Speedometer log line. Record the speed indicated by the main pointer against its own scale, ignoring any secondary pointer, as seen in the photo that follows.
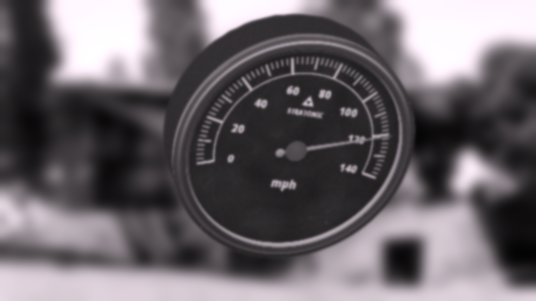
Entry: 120 mph
